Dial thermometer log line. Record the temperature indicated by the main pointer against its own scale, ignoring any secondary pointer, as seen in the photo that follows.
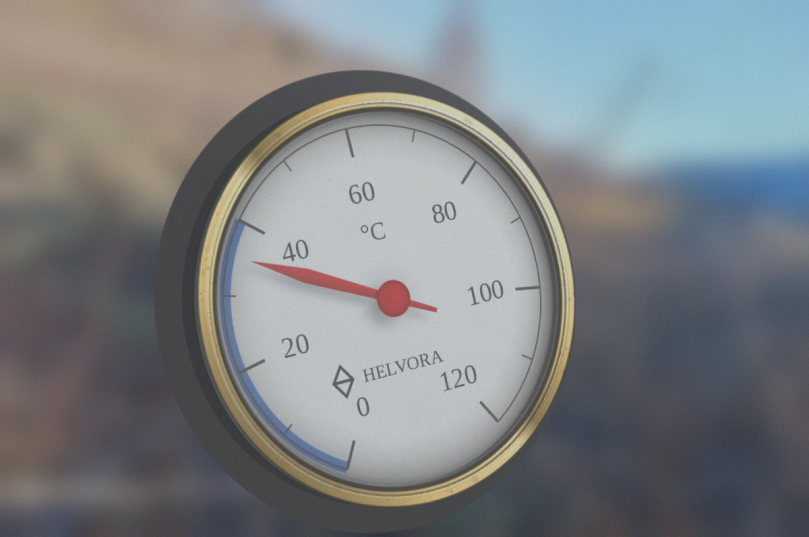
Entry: 35 °C
